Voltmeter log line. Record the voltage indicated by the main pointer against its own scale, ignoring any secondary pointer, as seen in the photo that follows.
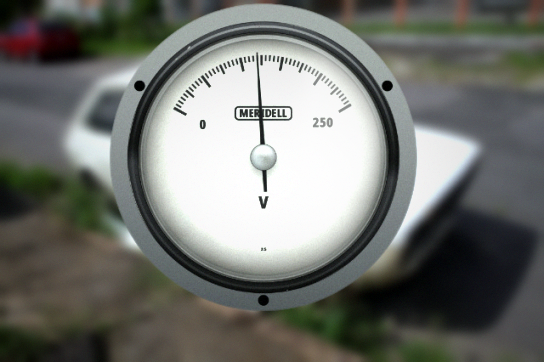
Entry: 120 V
